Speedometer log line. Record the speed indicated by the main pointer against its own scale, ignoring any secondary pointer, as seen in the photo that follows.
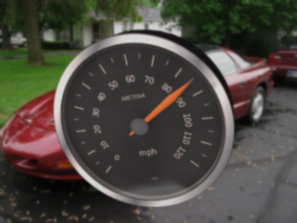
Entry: 85 mph
